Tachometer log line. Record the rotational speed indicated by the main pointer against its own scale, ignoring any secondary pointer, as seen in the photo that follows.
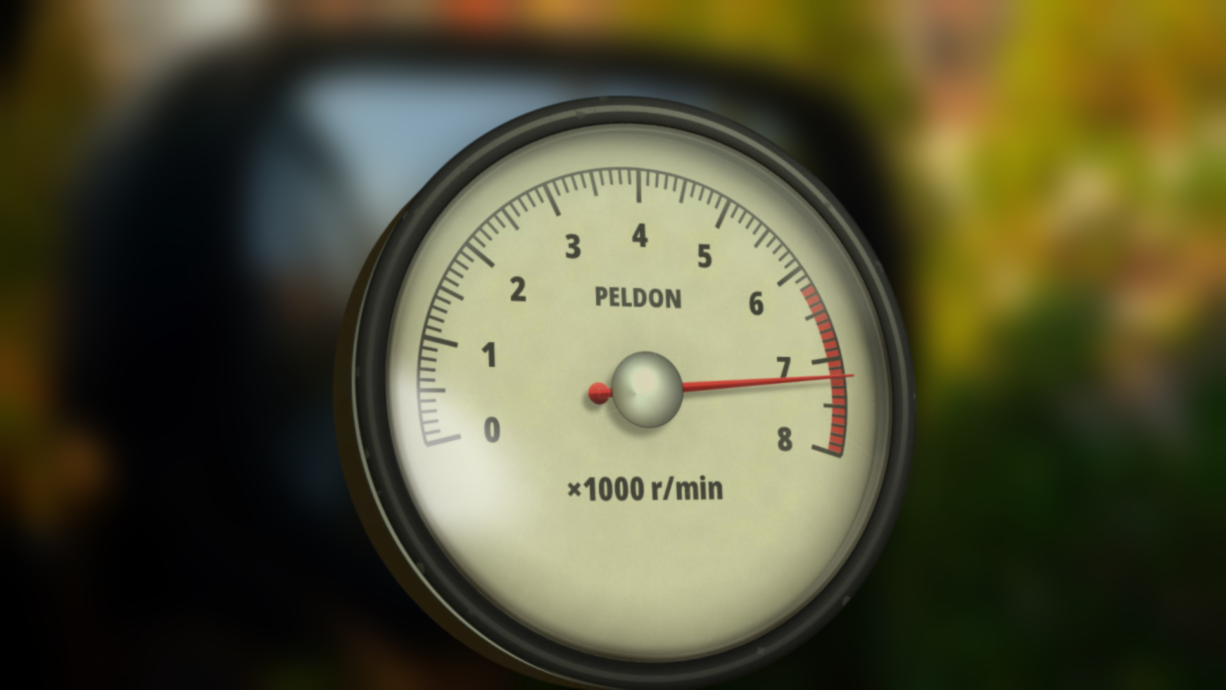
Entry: 7200 rpm
